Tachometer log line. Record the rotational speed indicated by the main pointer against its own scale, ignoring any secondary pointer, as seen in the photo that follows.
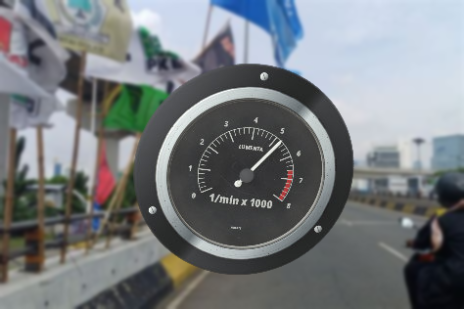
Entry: 5200 rpm
